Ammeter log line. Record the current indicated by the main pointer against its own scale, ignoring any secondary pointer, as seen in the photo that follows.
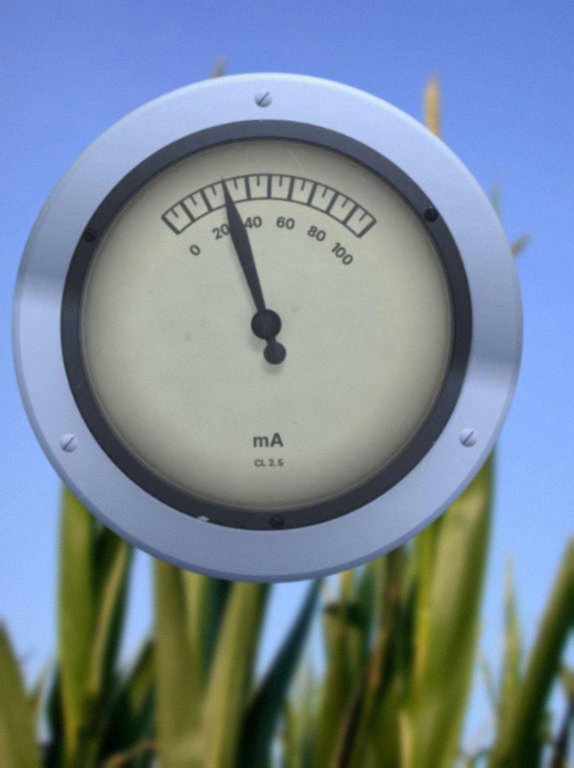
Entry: 30 mA
